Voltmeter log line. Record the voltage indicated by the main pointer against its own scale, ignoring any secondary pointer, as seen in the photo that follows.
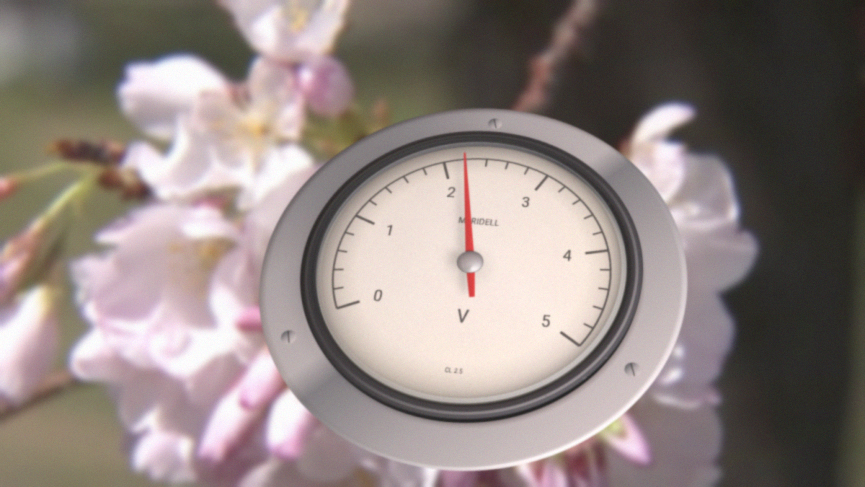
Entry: 2.2 V
